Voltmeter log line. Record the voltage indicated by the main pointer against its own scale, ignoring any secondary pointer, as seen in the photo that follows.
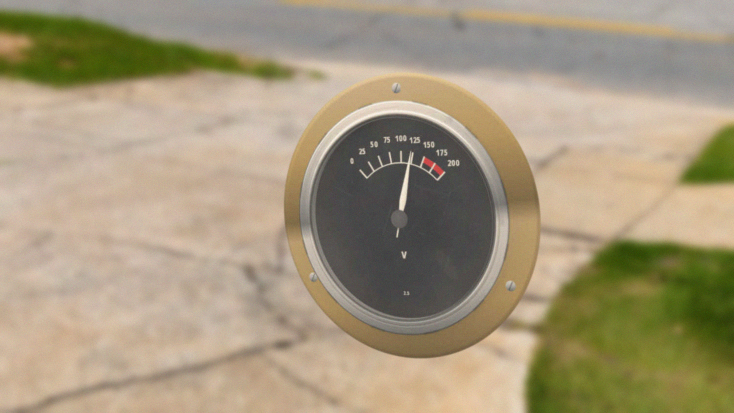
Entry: 125 V
